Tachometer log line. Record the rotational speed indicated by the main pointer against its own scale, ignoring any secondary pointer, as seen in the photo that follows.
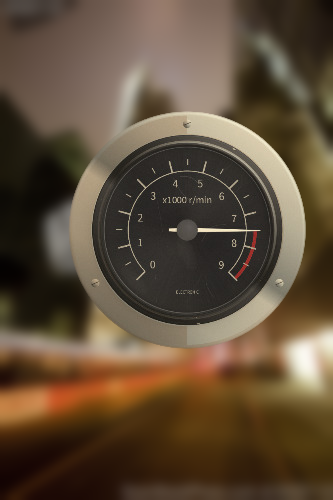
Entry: 7500 rpm
